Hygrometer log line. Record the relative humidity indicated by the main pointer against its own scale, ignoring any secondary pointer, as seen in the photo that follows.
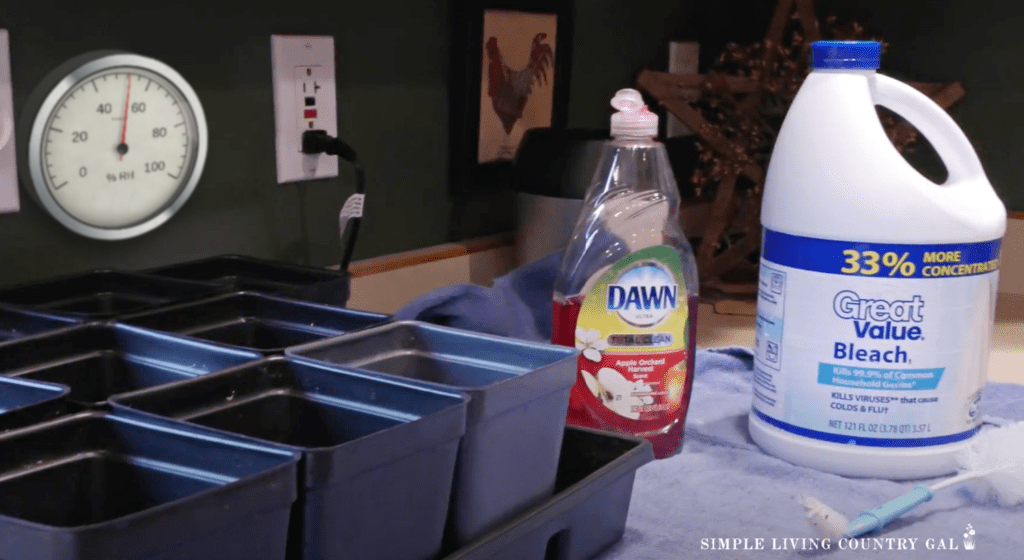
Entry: 52 %
